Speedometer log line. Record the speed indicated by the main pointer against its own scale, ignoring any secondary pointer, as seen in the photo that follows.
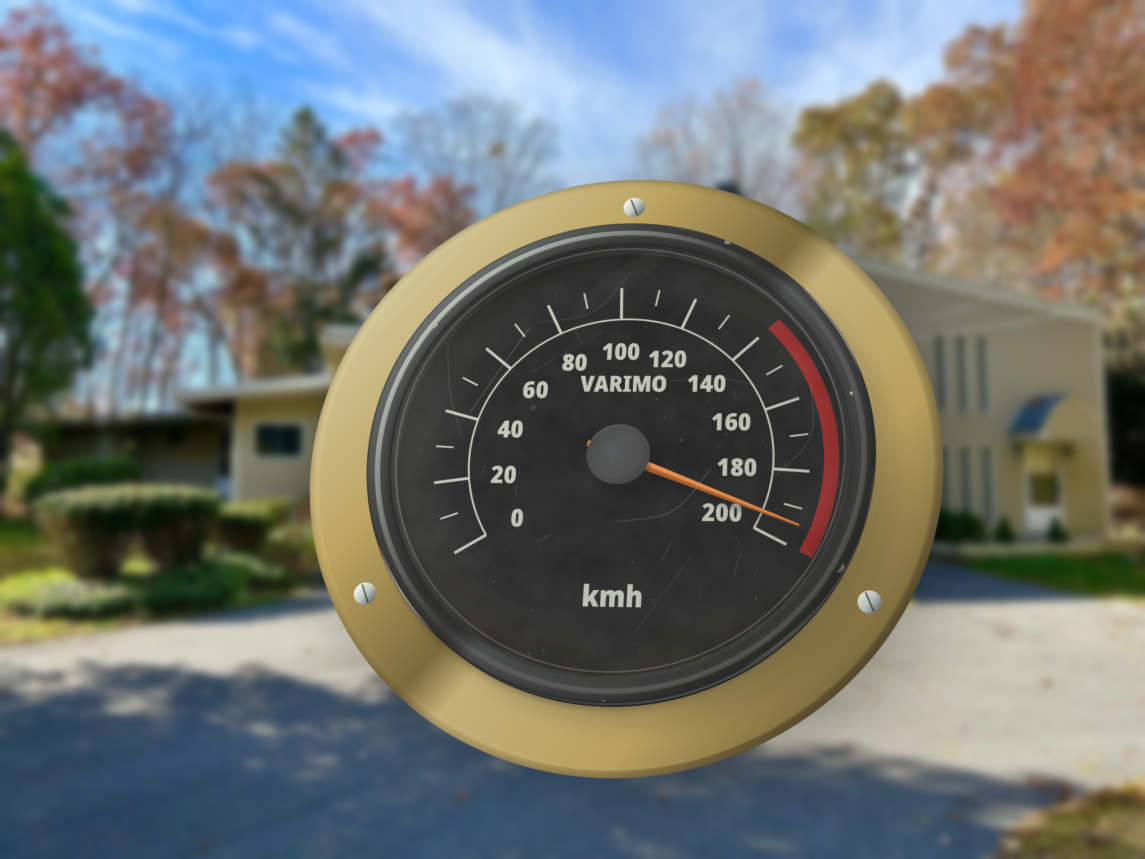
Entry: 195 km/h
